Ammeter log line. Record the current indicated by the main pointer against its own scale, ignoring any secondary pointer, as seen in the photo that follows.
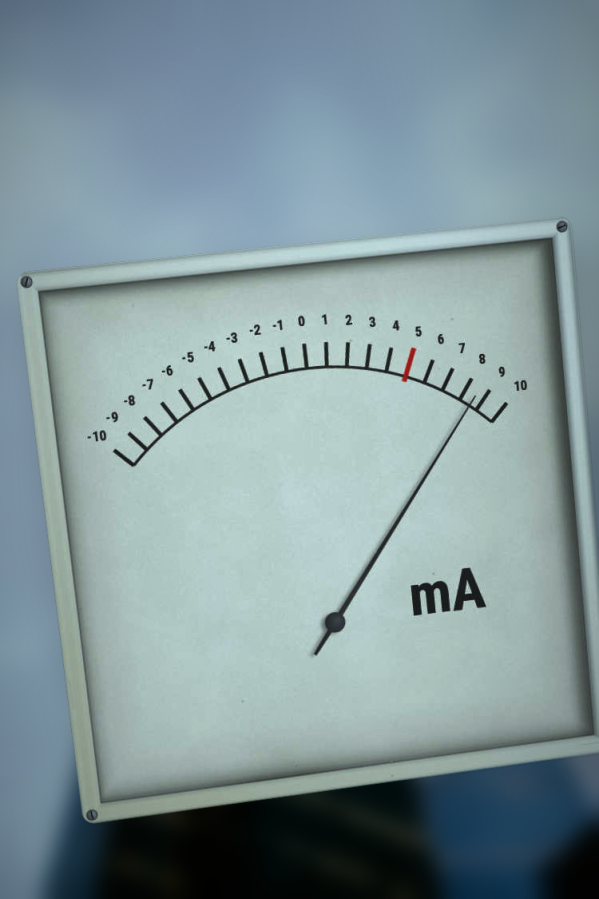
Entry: 8.5 mA
